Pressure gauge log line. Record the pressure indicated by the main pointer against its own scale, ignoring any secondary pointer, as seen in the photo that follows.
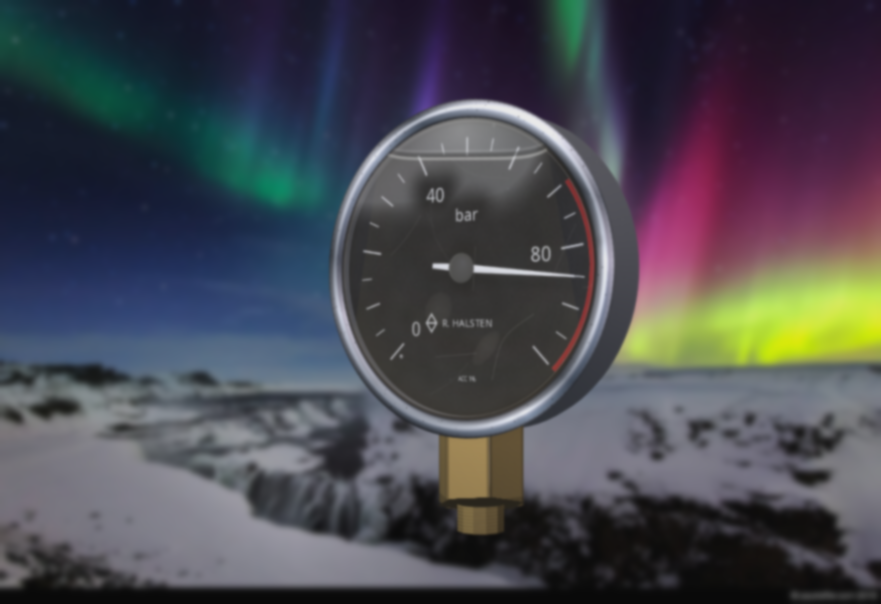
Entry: 85 bar
